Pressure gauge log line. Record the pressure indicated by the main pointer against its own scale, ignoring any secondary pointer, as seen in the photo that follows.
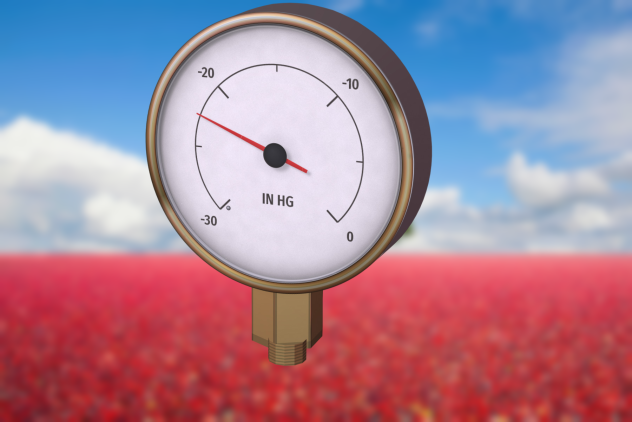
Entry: -22.5 inHg
